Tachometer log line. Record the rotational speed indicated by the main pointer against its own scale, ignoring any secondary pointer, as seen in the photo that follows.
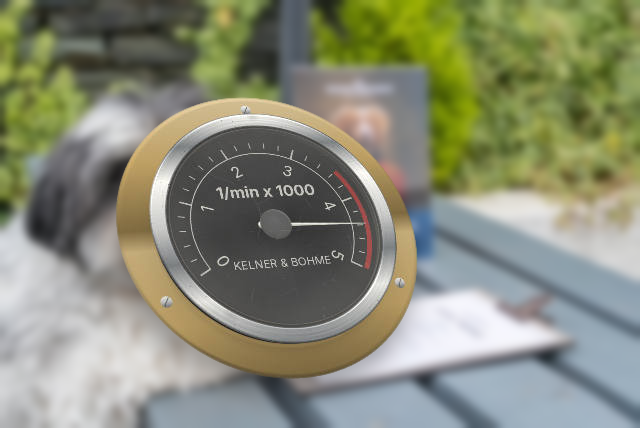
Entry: 4400 rpm
